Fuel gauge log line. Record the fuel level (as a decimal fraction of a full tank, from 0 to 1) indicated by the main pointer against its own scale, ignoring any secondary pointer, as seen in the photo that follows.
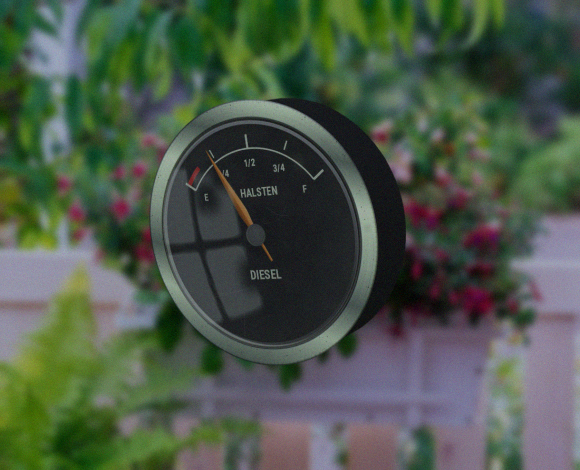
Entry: 0.25
